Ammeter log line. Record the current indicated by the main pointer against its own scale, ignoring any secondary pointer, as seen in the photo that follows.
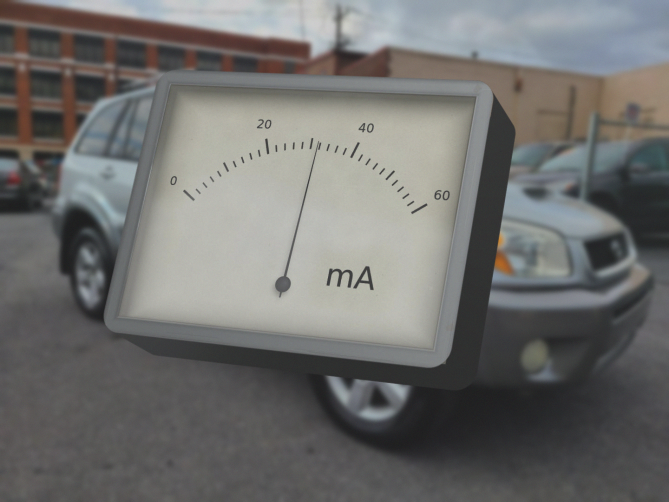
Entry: 32 mA
